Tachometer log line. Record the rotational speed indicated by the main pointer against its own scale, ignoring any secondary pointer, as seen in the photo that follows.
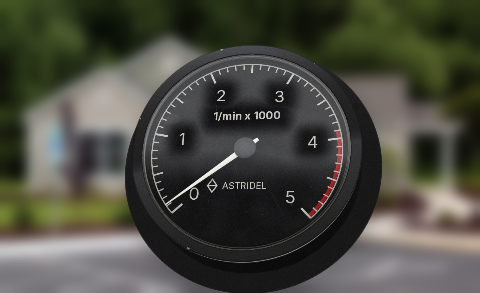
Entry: 100 rpm
